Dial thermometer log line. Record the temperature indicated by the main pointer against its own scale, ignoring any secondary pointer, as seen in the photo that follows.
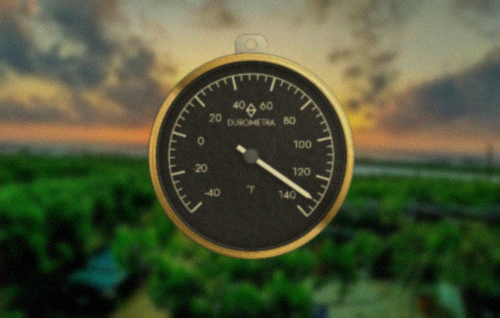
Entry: 132 °F
